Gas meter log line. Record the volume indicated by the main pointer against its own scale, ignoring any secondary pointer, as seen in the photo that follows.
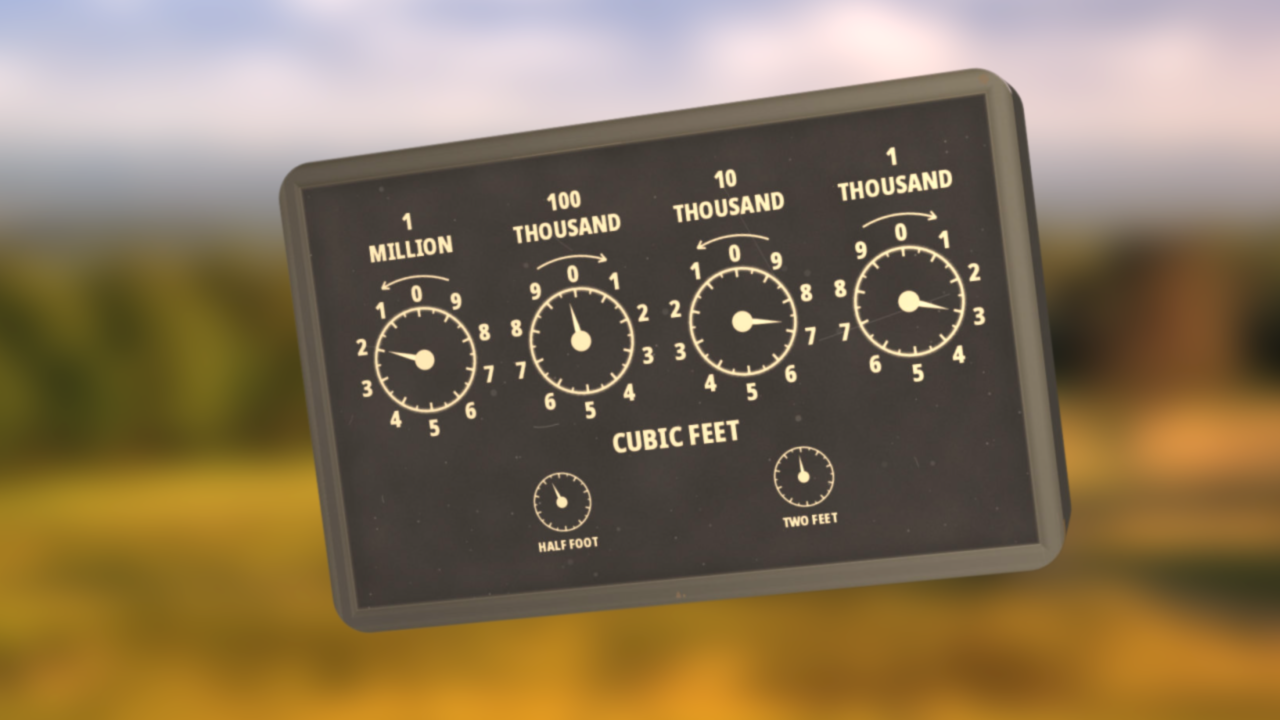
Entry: 197300 ft³
